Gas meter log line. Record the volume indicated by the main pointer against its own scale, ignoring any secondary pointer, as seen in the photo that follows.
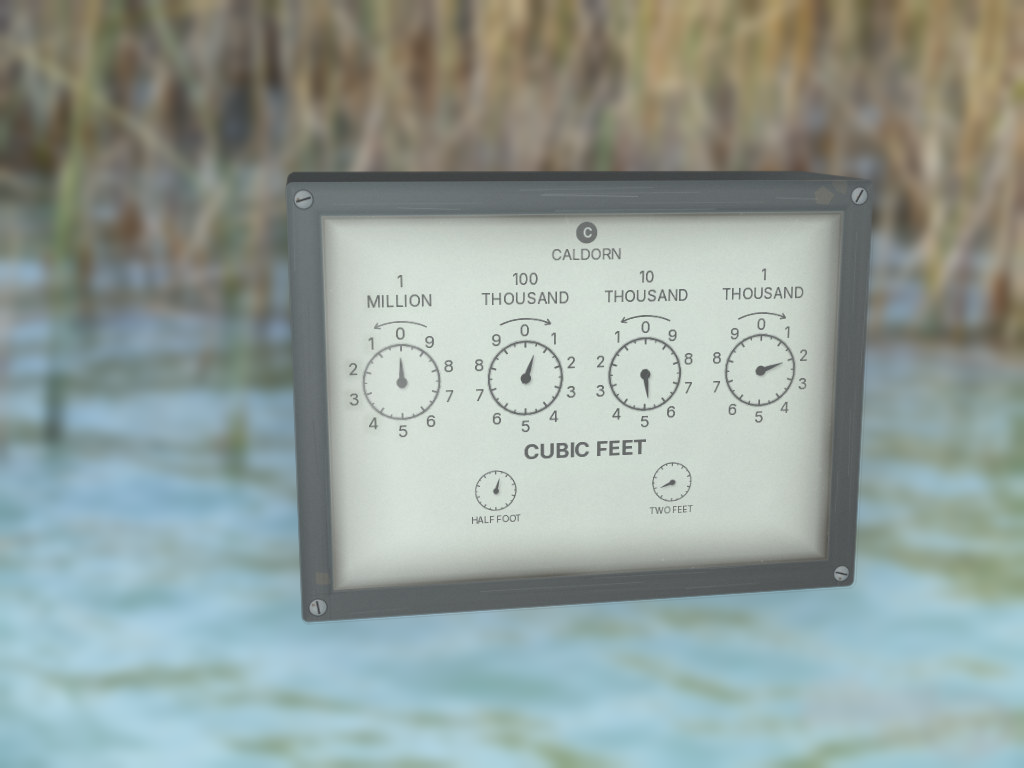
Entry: 5200 ft³
